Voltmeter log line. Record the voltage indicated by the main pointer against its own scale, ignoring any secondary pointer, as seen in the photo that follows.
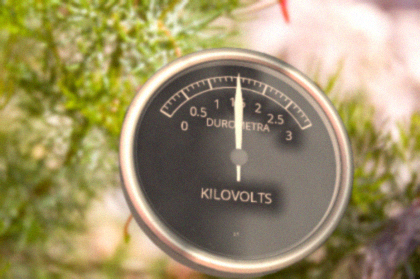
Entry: 1.5 kV
